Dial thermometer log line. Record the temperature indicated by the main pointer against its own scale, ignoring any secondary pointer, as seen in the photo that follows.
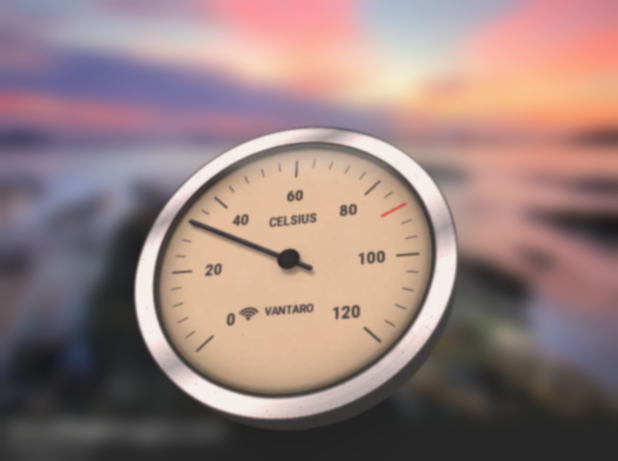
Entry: 32 °C
